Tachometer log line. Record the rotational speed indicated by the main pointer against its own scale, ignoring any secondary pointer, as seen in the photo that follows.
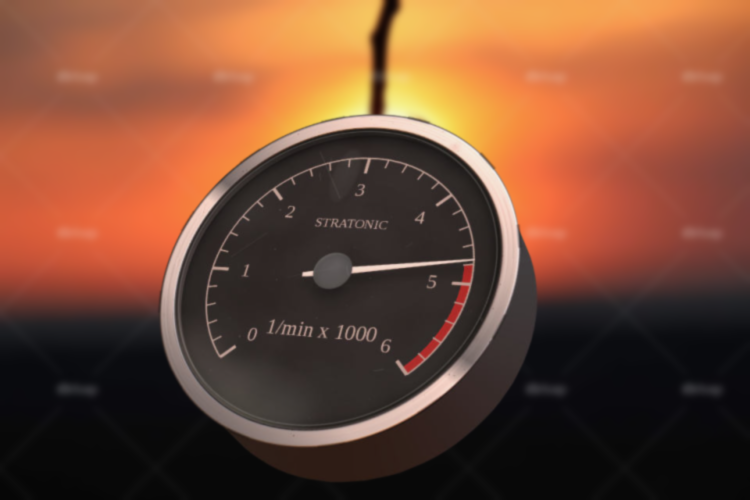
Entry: 4800 rpm
